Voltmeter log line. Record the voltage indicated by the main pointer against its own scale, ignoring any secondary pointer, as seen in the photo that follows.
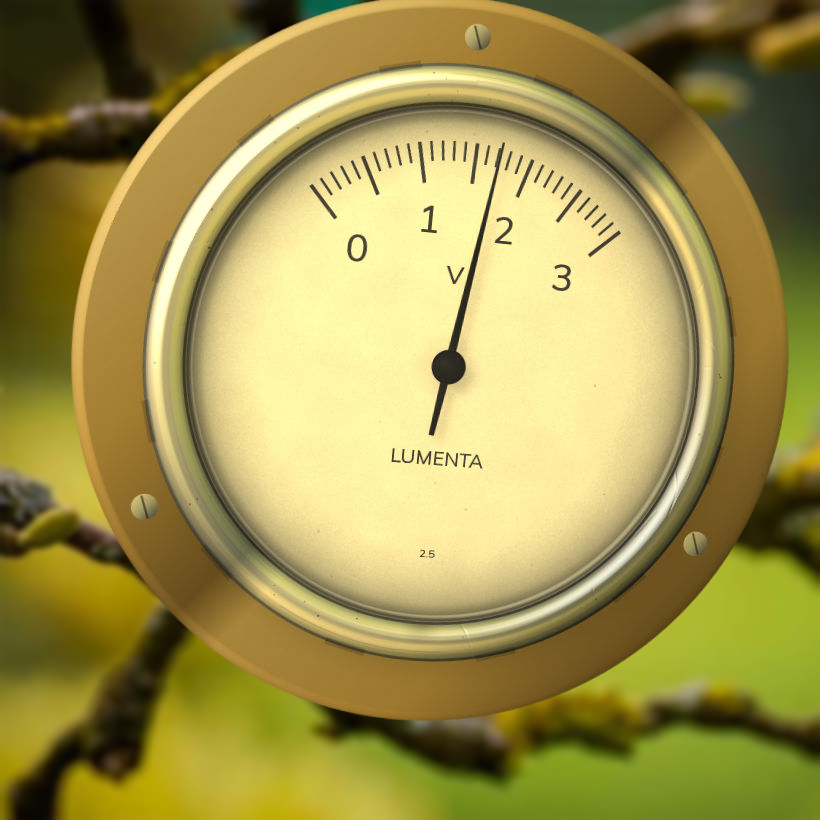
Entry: 1.7 V
